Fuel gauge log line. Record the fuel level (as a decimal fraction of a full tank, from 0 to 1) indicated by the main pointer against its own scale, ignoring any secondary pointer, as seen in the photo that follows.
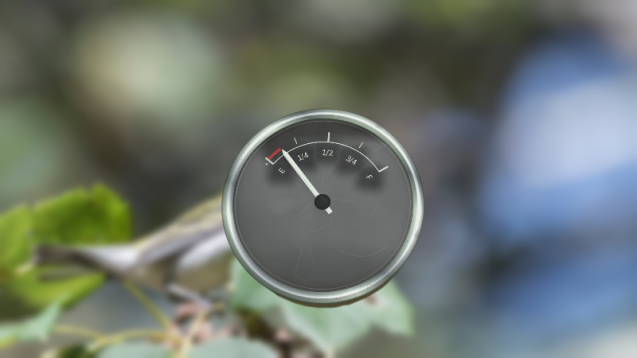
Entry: 0.125
